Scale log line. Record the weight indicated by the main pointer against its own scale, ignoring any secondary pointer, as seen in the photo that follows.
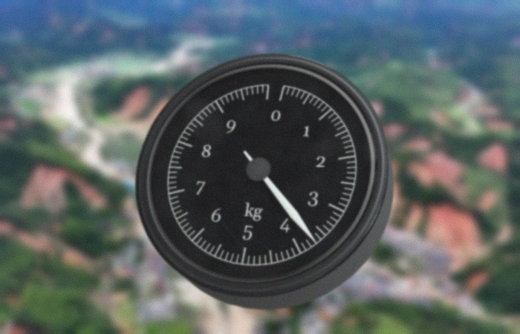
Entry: 3.7 kg
